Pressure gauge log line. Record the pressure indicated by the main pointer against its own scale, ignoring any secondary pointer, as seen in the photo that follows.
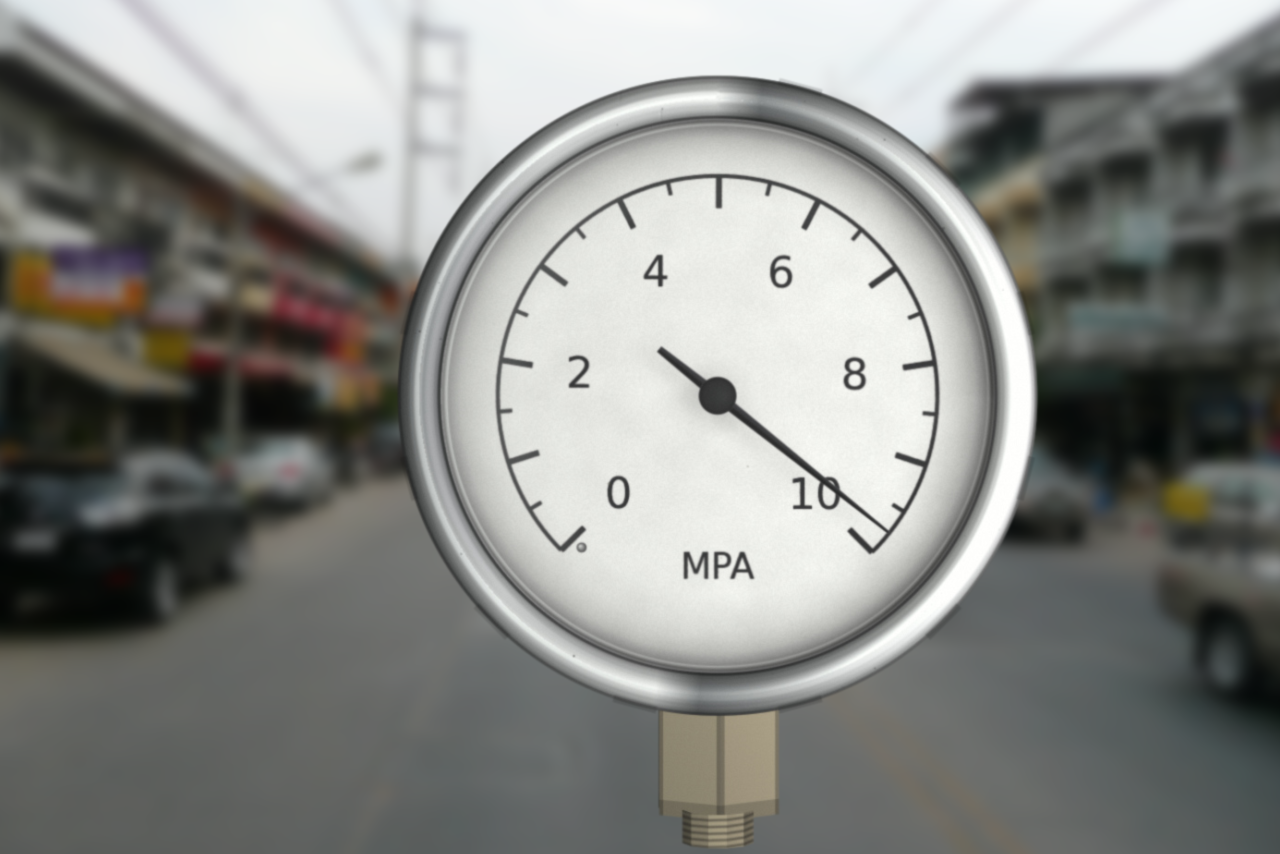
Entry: 9.75 MPa
